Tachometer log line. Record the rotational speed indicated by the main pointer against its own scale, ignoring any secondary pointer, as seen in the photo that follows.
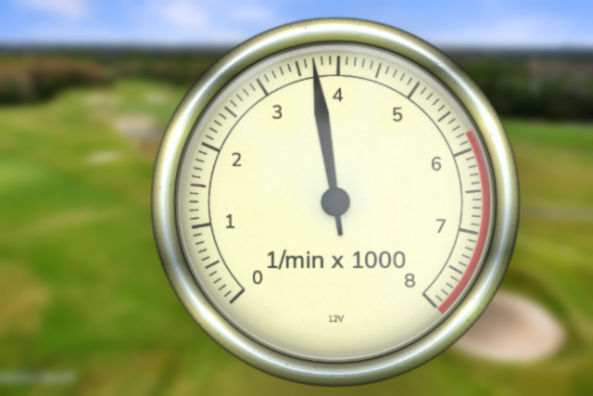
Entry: 3700 rpm
